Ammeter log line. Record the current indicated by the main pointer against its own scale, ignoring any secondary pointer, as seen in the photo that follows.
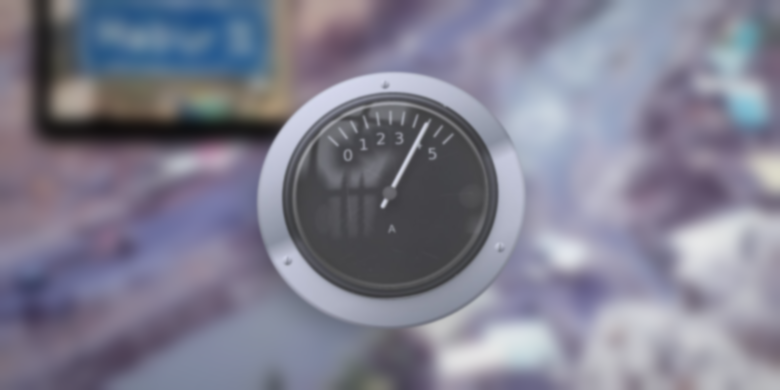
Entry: 4 A
